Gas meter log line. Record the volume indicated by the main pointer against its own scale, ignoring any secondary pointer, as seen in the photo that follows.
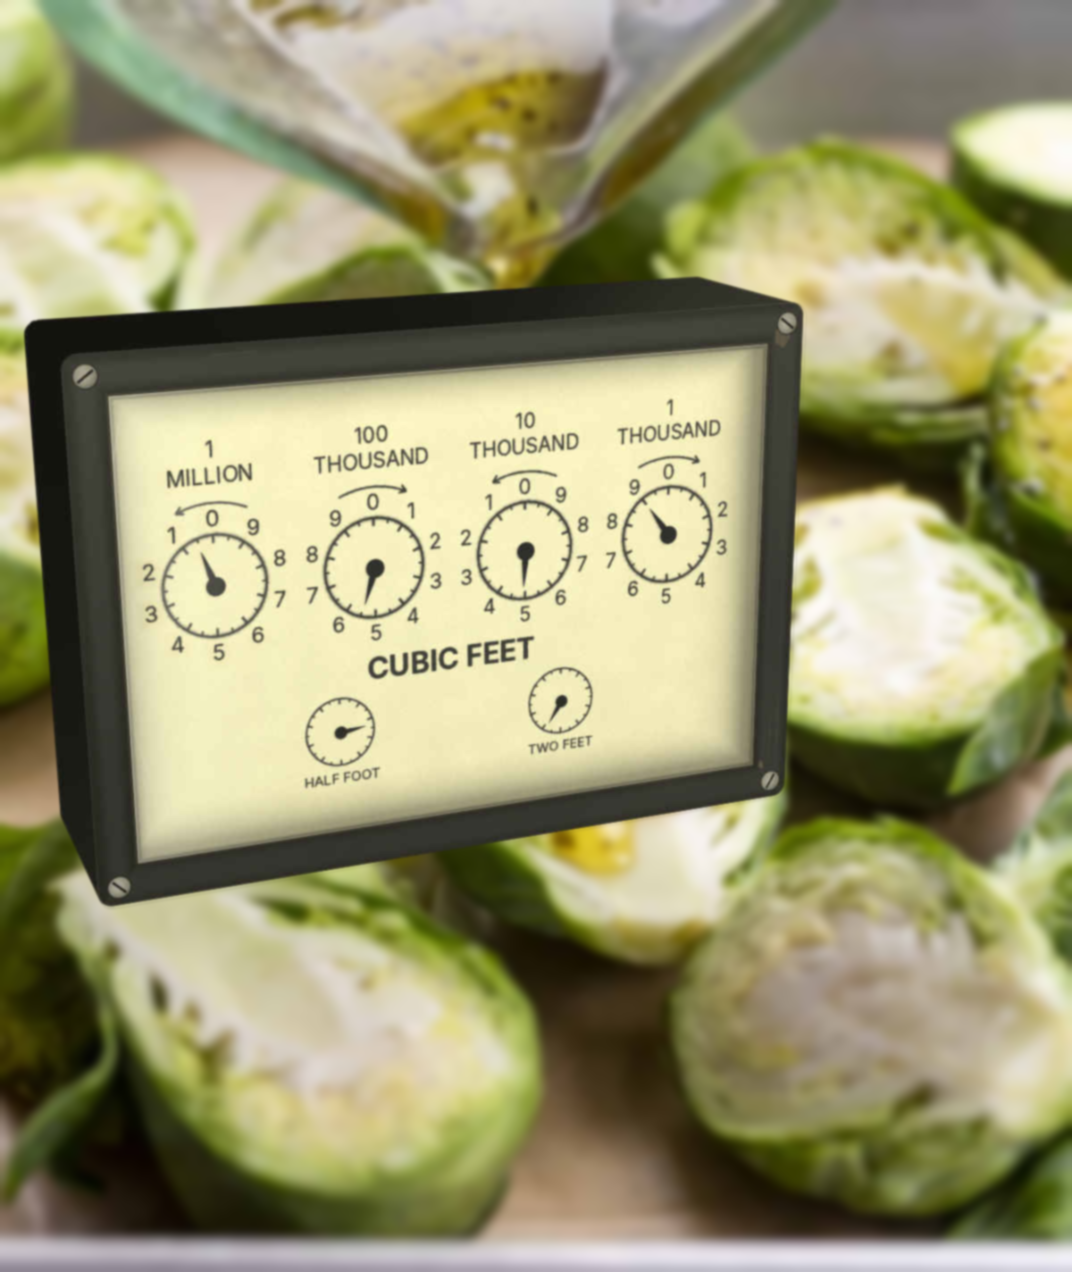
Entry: 54900 ft³
